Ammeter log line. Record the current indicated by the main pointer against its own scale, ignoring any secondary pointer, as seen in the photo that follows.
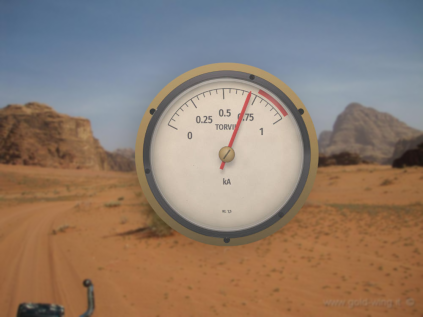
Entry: 0.7 kA
